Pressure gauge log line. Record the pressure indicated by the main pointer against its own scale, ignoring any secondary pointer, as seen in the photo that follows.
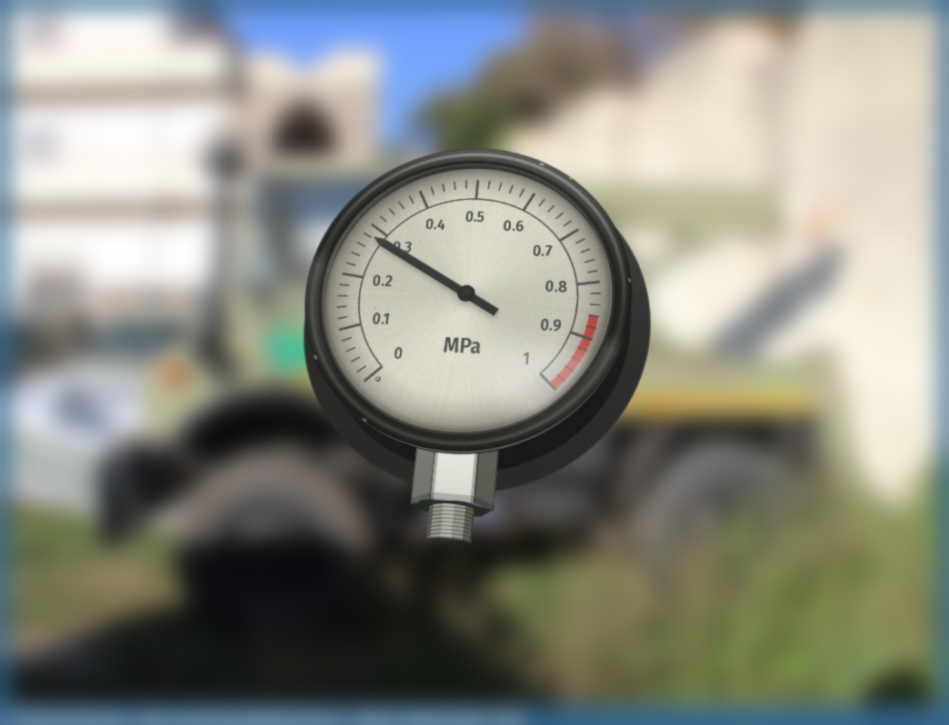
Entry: 0.28 MPa
